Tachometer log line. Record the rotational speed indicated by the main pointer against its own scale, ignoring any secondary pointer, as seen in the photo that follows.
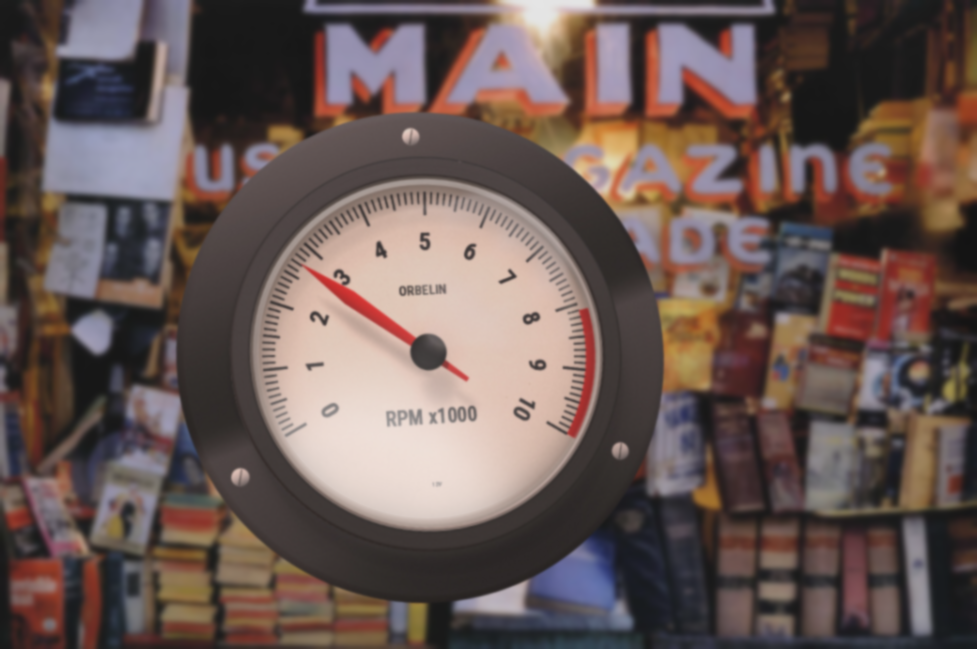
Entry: 2700 rpm
